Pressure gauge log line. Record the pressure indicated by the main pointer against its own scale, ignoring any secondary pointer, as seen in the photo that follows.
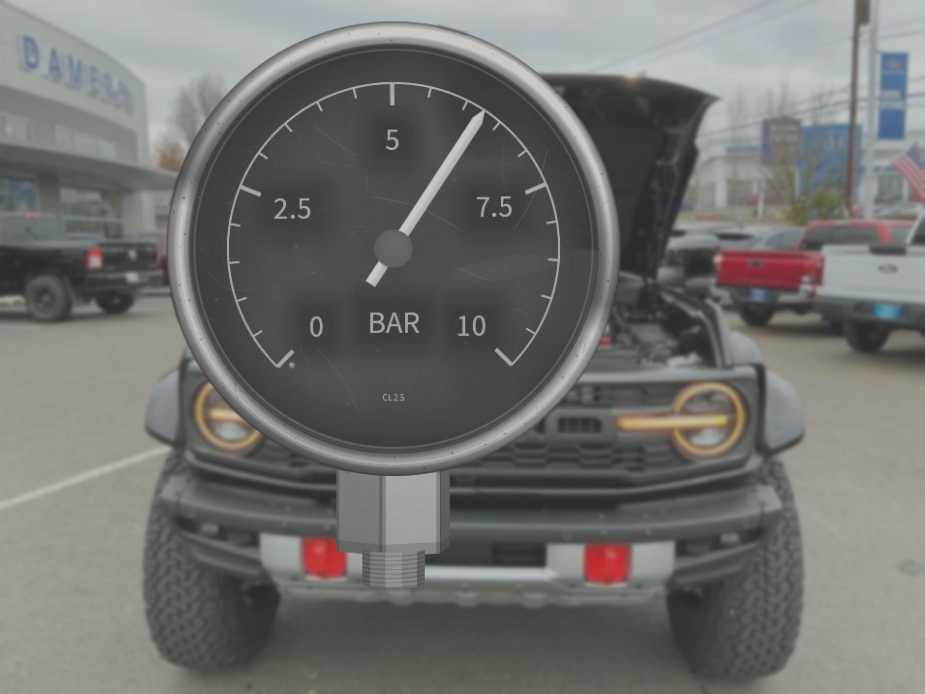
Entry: 6.25 bar
